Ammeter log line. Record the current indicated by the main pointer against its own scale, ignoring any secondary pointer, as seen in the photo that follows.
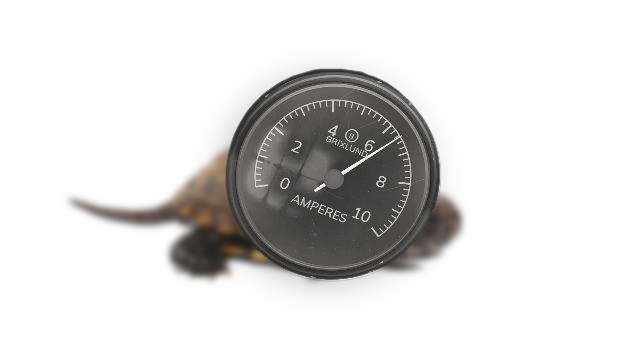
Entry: 6.4 A
